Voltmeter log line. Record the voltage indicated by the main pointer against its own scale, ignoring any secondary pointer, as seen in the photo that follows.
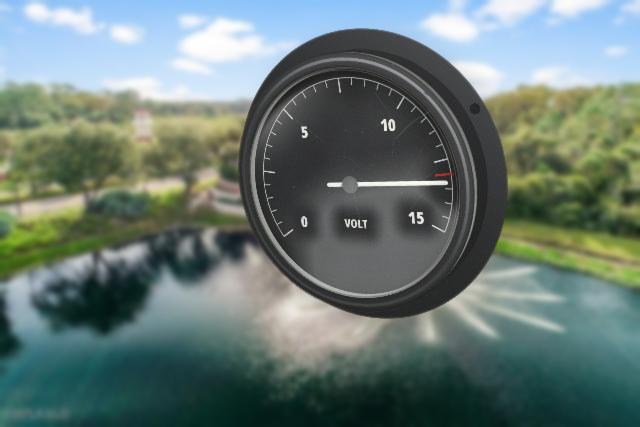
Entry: 13.25 V
